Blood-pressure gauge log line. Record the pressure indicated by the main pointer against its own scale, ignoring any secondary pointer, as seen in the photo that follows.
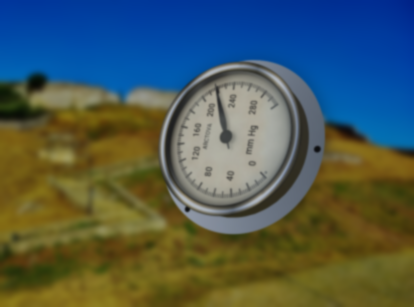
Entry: 220 mmHg
